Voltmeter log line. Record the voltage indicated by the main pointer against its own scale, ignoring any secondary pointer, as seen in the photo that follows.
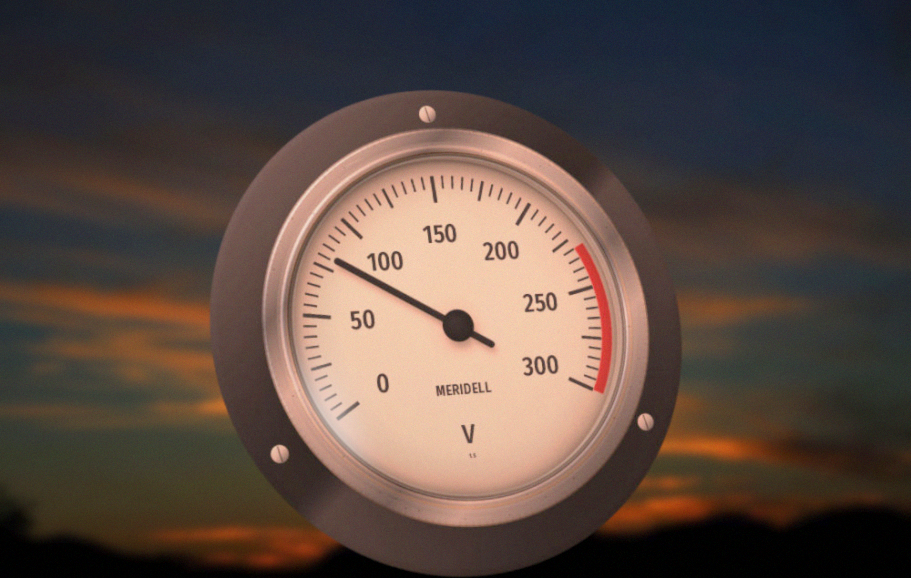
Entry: 80 V
